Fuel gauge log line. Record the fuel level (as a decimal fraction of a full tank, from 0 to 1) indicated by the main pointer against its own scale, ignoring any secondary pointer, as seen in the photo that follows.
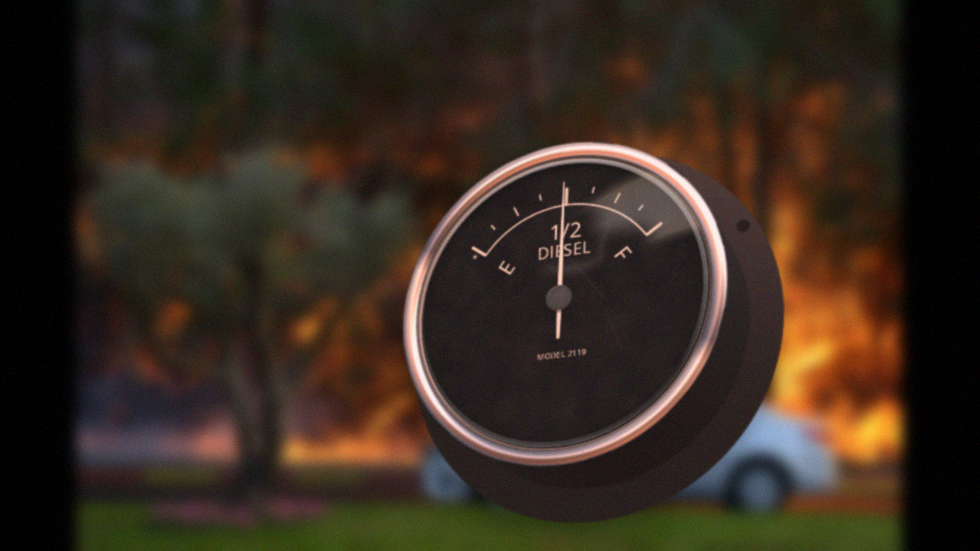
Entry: 0.5
